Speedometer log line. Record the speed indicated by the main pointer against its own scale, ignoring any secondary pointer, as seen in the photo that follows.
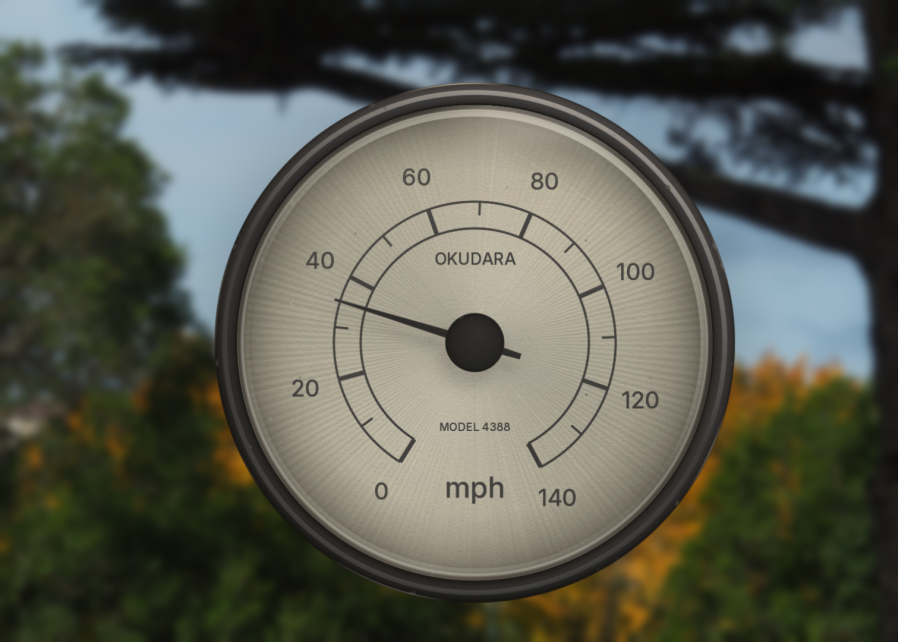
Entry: 35 mph
